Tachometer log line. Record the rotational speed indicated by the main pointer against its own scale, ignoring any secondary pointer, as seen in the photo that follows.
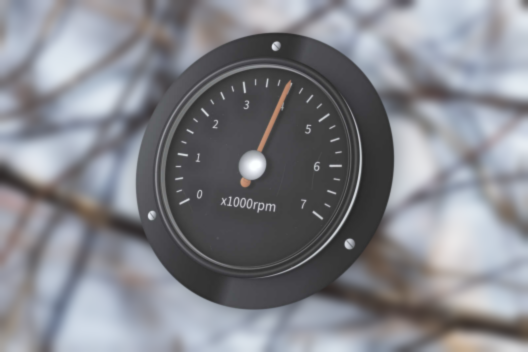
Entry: 4000 rpm
